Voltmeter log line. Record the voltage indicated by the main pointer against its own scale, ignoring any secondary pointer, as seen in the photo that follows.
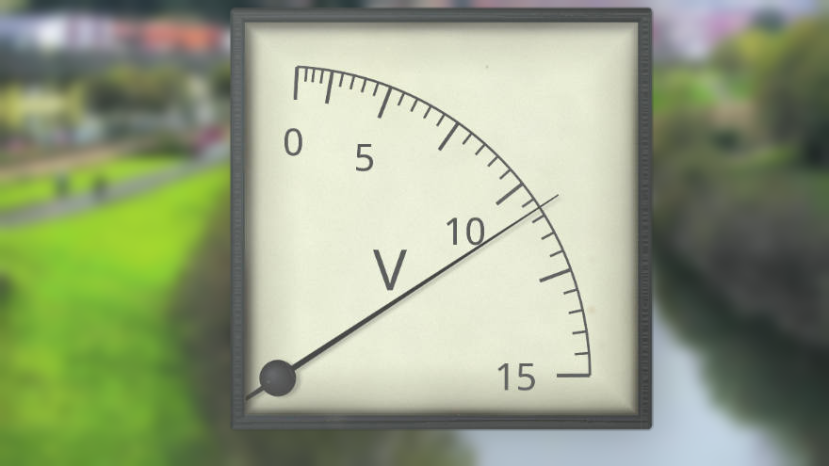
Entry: 10.75 V
